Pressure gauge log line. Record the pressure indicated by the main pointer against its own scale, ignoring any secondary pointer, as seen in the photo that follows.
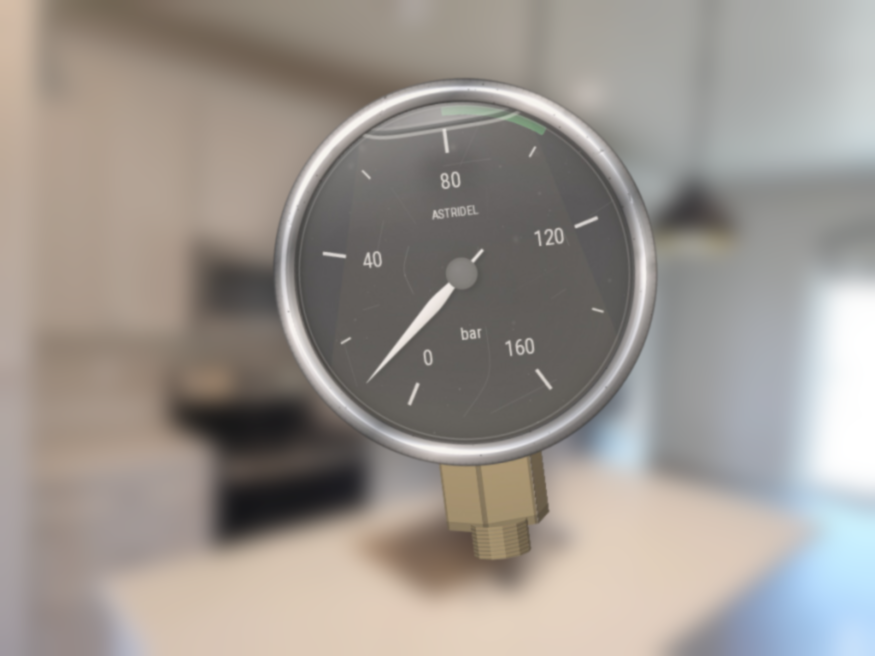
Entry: 10 bar
